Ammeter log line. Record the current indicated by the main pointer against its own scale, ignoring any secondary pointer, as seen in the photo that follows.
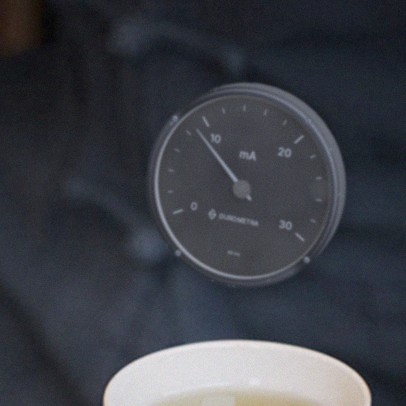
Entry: 9 mA
